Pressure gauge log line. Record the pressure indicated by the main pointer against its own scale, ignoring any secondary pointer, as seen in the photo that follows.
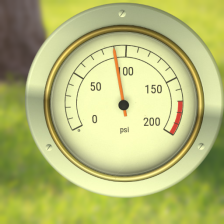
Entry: 90 psi
